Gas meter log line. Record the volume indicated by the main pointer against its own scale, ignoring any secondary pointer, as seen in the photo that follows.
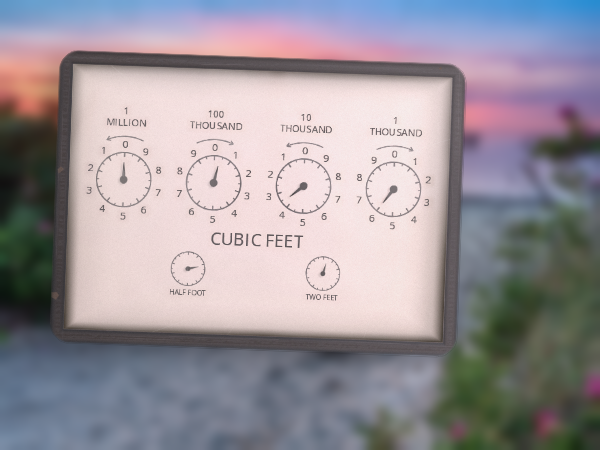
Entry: 3600 ft³
